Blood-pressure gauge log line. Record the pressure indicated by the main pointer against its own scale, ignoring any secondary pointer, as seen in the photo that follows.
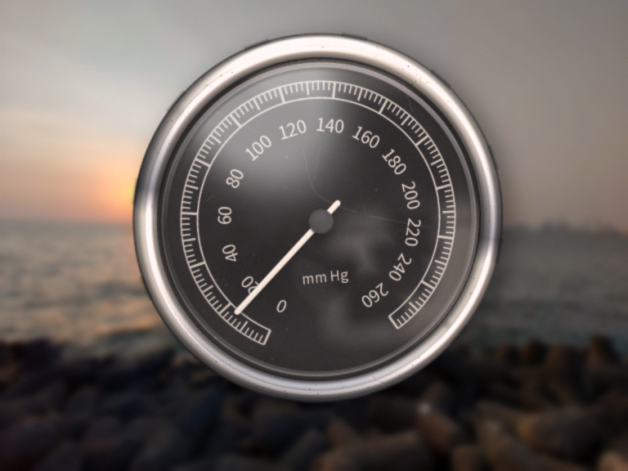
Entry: 16 mmHg
